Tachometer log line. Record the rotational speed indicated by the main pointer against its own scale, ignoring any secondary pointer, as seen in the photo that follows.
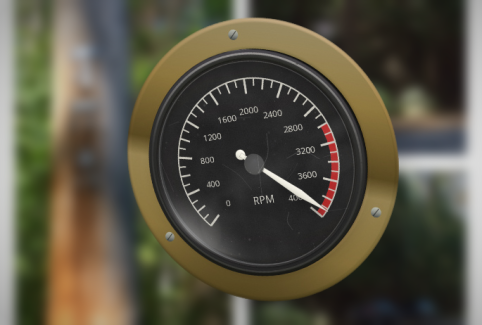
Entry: 3900 rpm
